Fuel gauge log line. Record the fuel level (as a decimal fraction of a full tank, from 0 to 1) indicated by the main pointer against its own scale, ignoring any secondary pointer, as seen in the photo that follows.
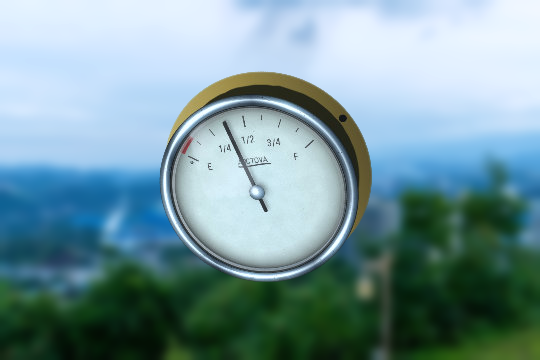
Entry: 0.375
